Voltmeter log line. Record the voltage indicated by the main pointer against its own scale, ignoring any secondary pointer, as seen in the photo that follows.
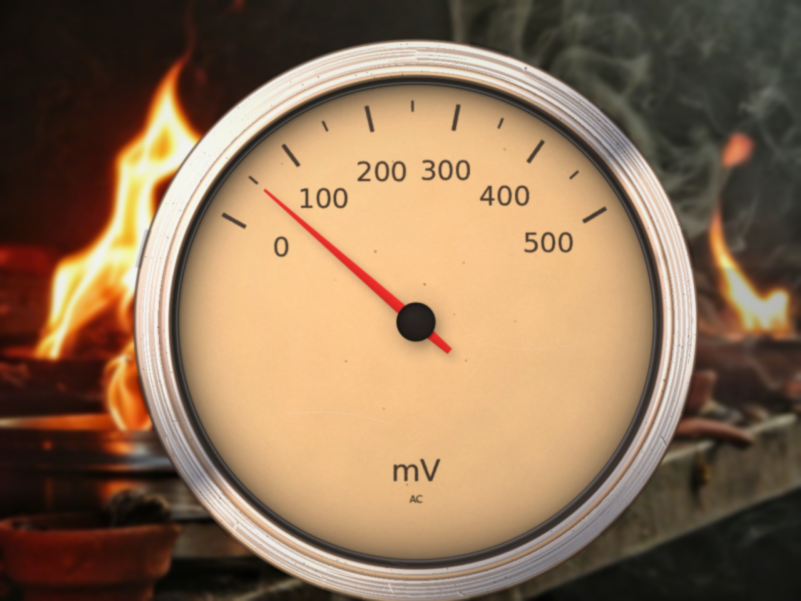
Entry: 50 mV
